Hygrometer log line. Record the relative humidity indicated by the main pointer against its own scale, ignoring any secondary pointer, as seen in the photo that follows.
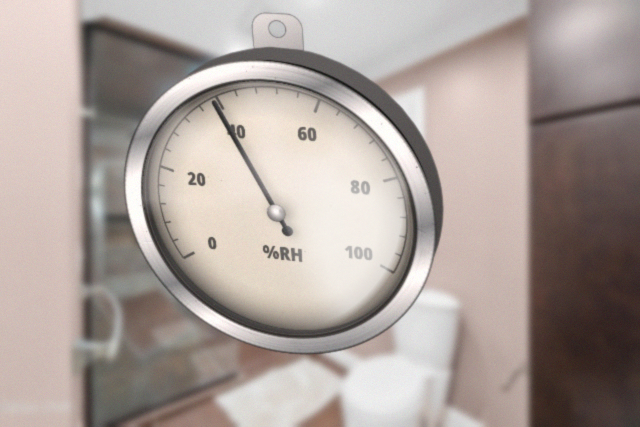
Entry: 40 %
